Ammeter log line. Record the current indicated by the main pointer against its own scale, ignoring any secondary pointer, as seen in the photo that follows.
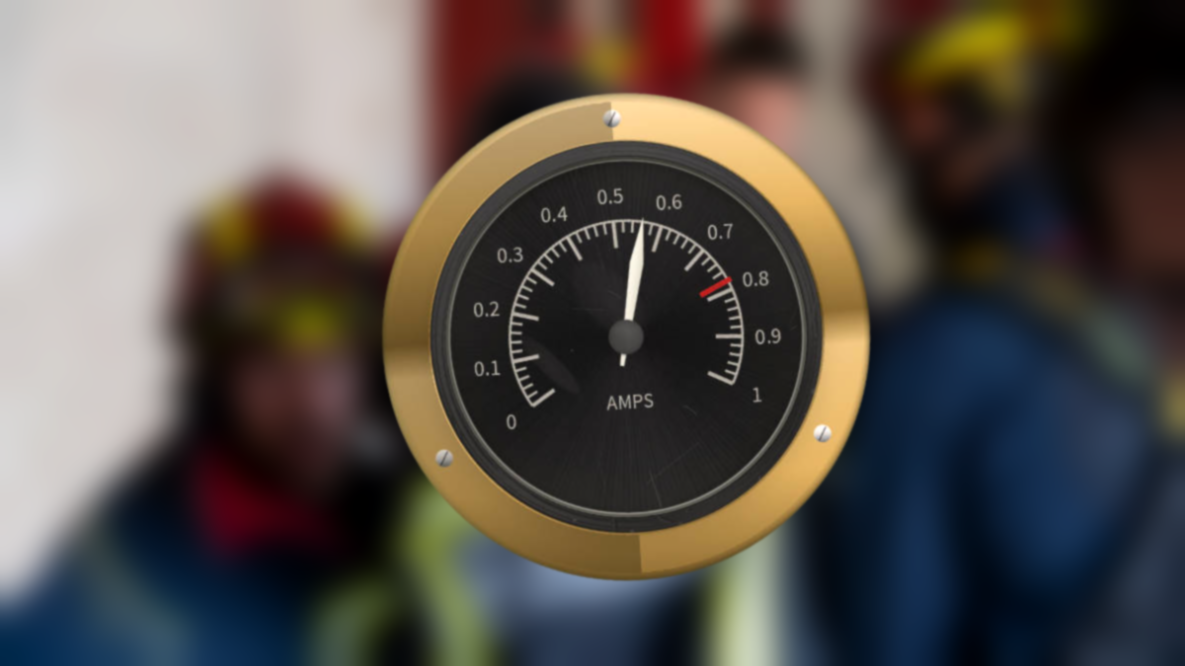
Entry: 0.56 A
